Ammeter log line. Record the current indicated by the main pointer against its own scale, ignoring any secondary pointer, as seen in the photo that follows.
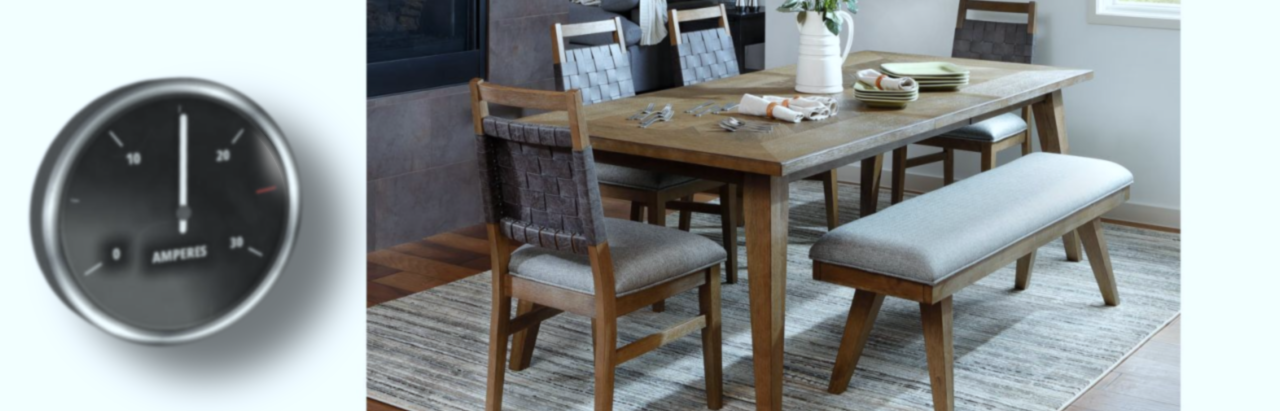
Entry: 15 A
